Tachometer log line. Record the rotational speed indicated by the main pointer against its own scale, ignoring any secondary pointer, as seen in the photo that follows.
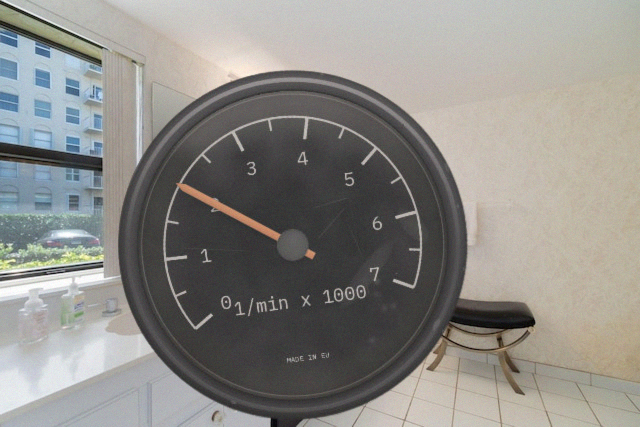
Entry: 2000 rpm
